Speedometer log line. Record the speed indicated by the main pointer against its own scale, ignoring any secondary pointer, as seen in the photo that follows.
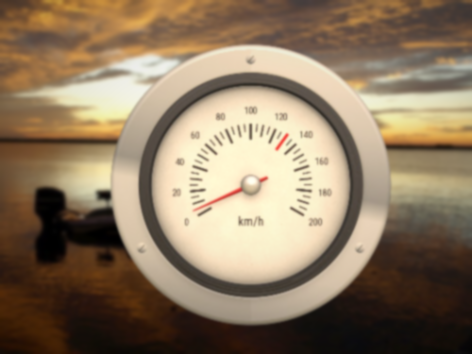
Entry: 5 km/h
